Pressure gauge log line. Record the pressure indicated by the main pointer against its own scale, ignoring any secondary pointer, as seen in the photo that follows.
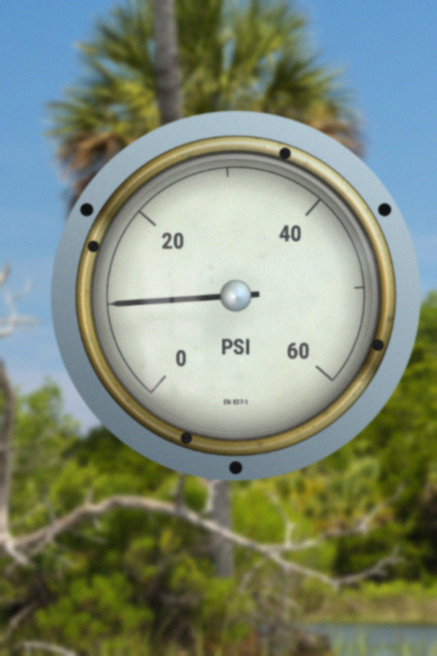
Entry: 10 psi
